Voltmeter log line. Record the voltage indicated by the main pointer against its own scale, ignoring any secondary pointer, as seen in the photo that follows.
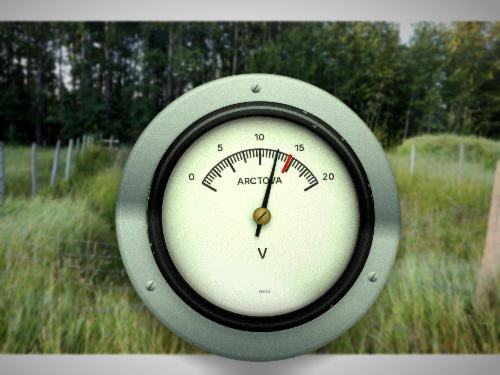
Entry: 12.5 V
